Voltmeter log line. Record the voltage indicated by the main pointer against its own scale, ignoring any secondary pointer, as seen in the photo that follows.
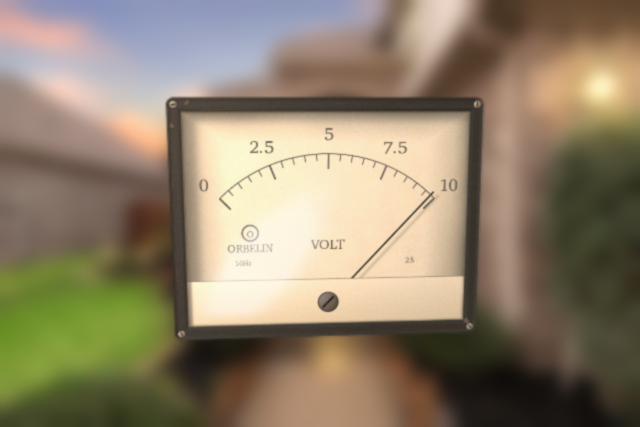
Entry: 9.75 V
